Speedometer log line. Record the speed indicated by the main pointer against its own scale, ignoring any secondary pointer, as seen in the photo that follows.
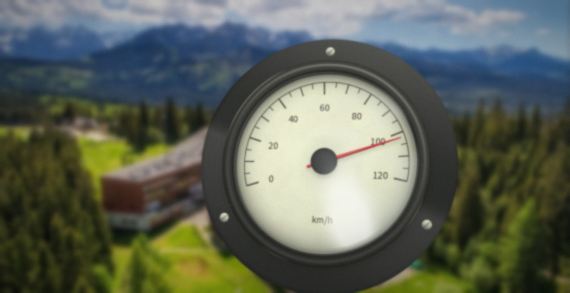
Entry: 102.5 km/h
